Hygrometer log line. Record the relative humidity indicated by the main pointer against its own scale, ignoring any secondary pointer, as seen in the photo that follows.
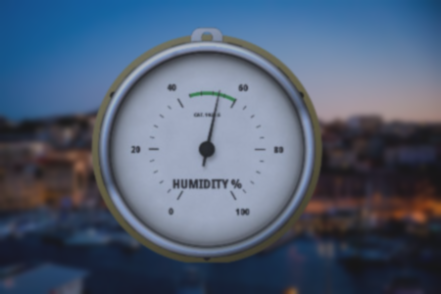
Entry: 54 %
